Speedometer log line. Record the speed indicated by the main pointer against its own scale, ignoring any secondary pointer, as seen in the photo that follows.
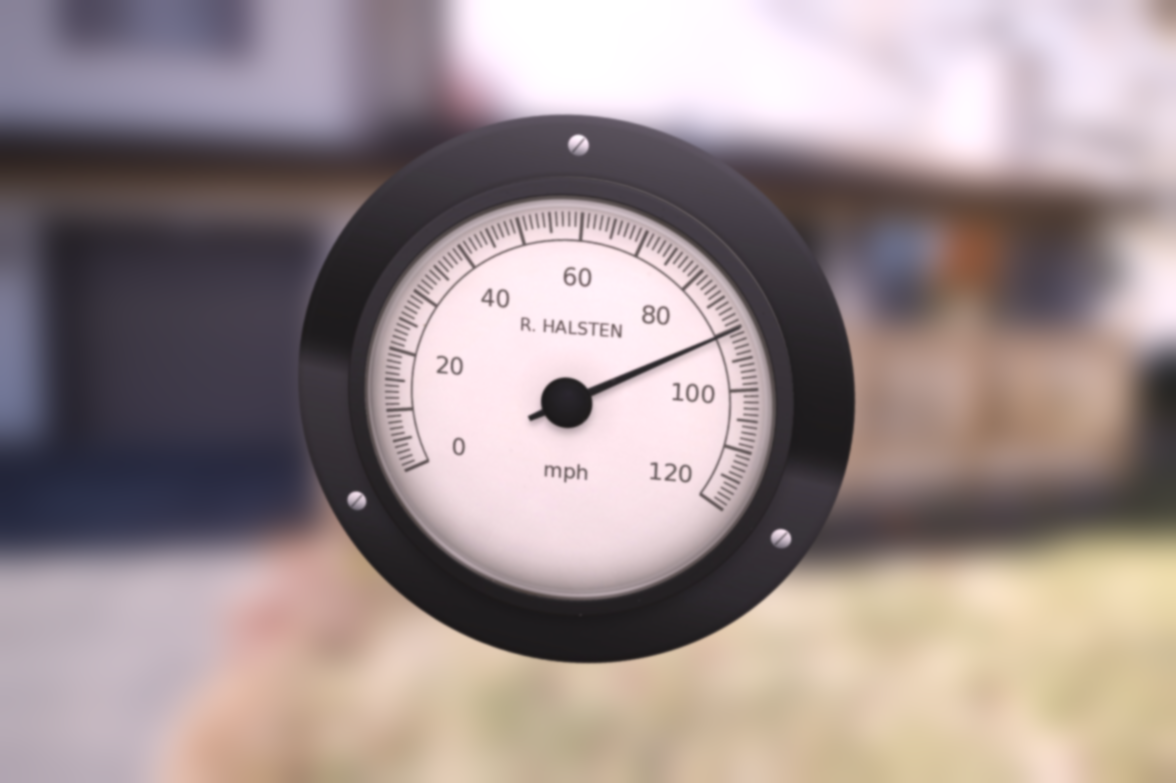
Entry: 90 mph
